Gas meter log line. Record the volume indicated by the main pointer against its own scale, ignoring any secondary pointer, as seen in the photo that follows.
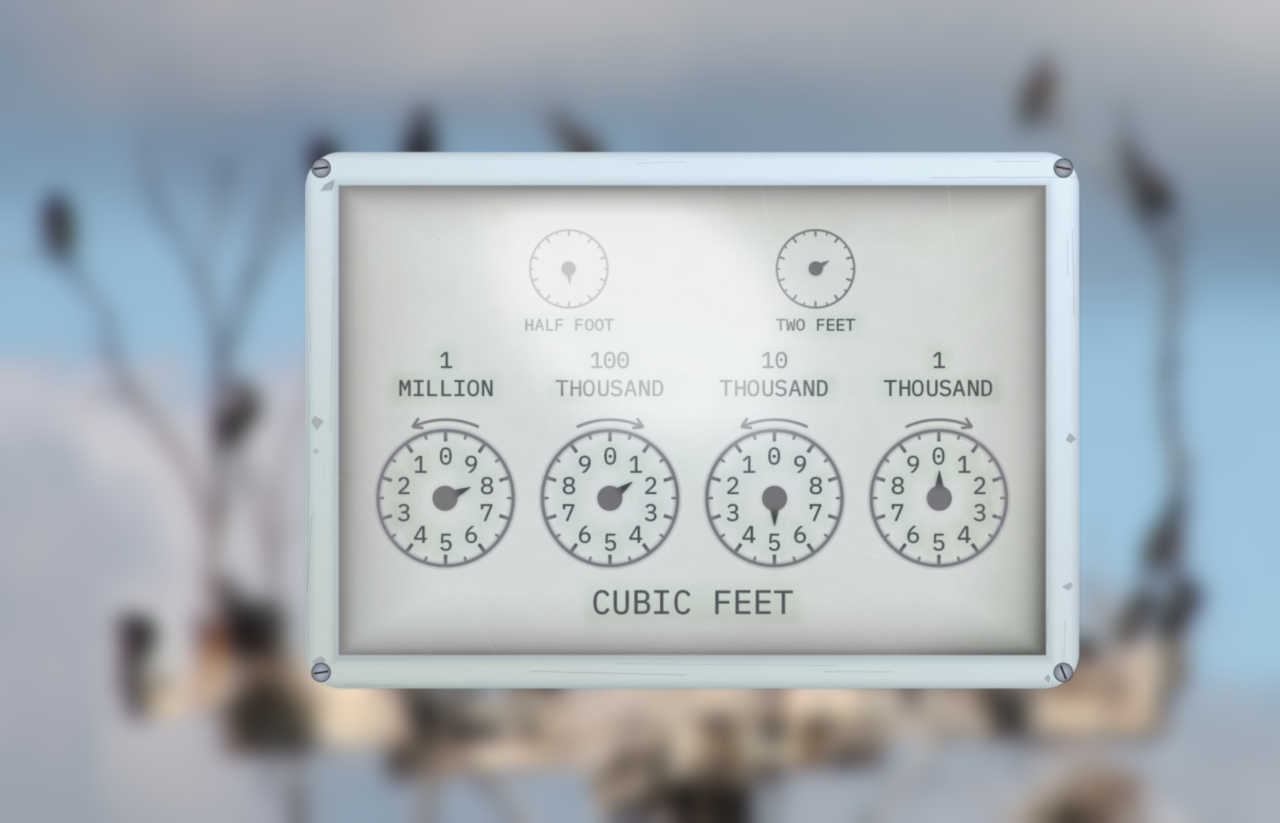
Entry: 815000 ft³
